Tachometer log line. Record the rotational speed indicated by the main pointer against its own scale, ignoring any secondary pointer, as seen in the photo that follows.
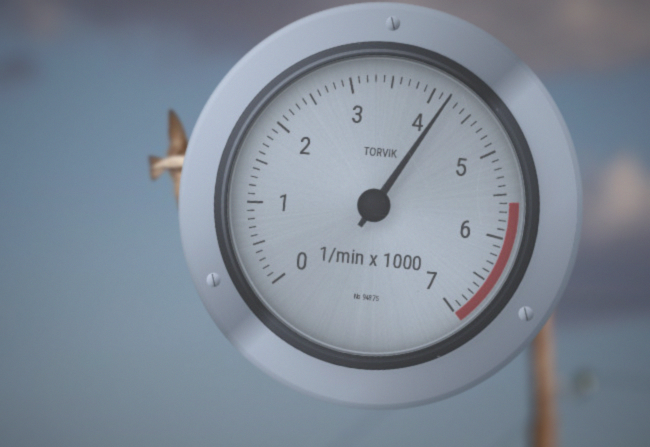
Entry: 4200 rpm
